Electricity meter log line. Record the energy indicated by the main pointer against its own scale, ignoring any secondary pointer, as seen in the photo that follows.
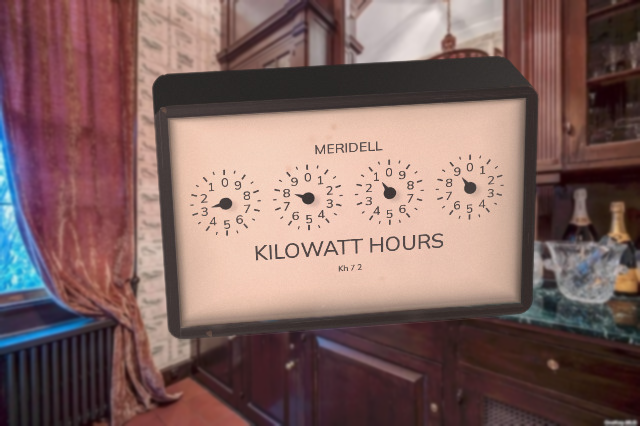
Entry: 2809 kWh
